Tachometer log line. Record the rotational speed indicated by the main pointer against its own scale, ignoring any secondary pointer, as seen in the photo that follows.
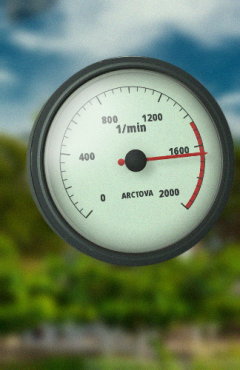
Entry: 1650 rpm
